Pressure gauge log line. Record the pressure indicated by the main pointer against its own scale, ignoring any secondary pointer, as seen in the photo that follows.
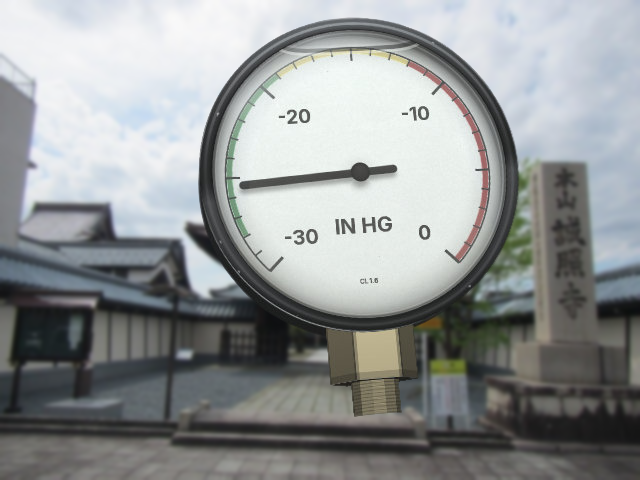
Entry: -25.5 inHg
